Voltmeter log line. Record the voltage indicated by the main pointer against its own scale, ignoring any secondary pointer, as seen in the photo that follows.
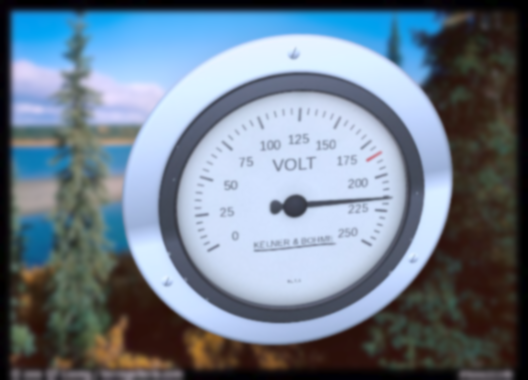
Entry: 215 V
